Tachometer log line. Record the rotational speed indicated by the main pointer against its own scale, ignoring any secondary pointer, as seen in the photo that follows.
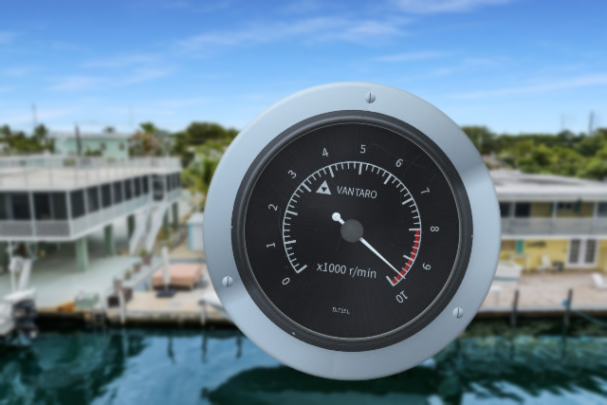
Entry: 9600 rpm
